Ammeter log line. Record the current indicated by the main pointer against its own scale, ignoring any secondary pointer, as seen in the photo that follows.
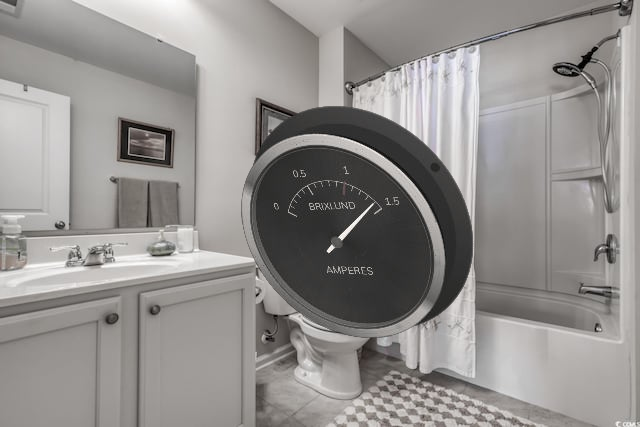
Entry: 1.4 A
